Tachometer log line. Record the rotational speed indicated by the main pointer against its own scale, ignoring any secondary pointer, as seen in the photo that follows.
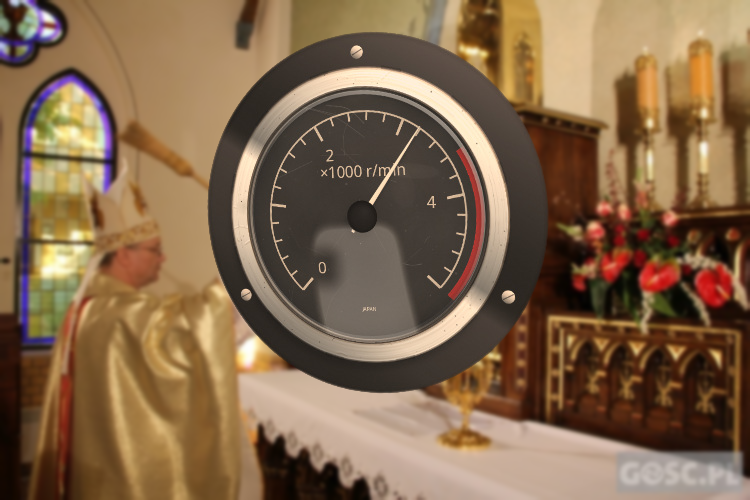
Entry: 3200 rpm
